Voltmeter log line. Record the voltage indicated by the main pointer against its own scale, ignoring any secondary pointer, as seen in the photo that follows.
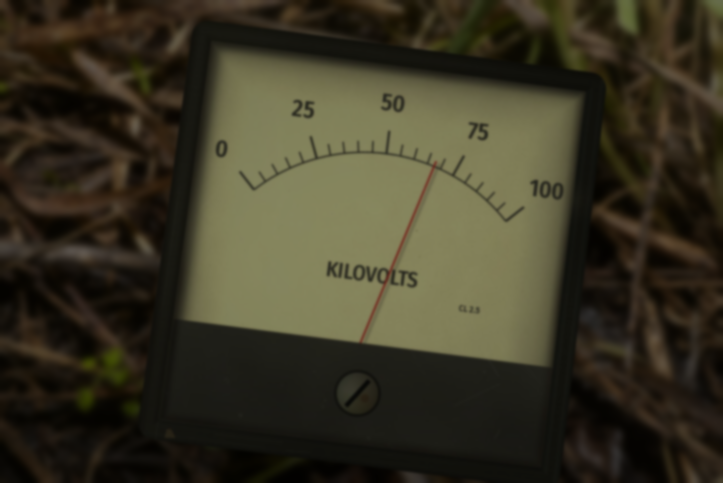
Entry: 67.5 kV
